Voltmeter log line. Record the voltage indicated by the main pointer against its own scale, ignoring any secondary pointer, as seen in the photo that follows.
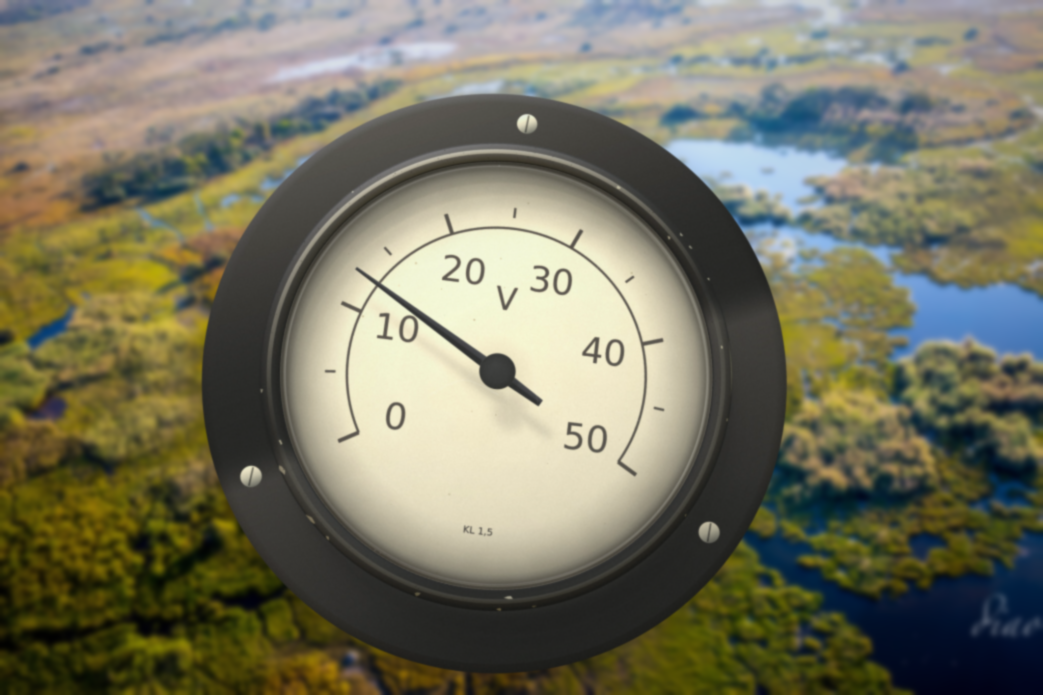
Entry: 12.5 V
